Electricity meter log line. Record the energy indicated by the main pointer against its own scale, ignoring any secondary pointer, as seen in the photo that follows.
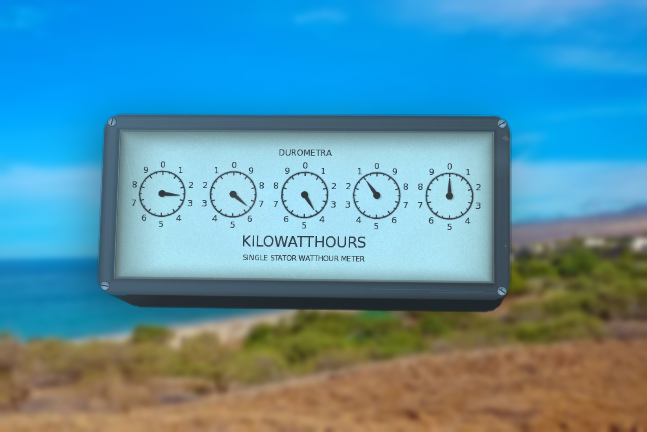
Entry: 26410 kWh
